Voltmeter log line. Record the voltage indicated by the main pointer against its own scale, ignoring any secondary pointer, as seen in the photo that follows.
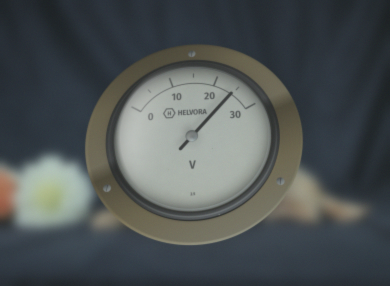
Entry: 25 V
